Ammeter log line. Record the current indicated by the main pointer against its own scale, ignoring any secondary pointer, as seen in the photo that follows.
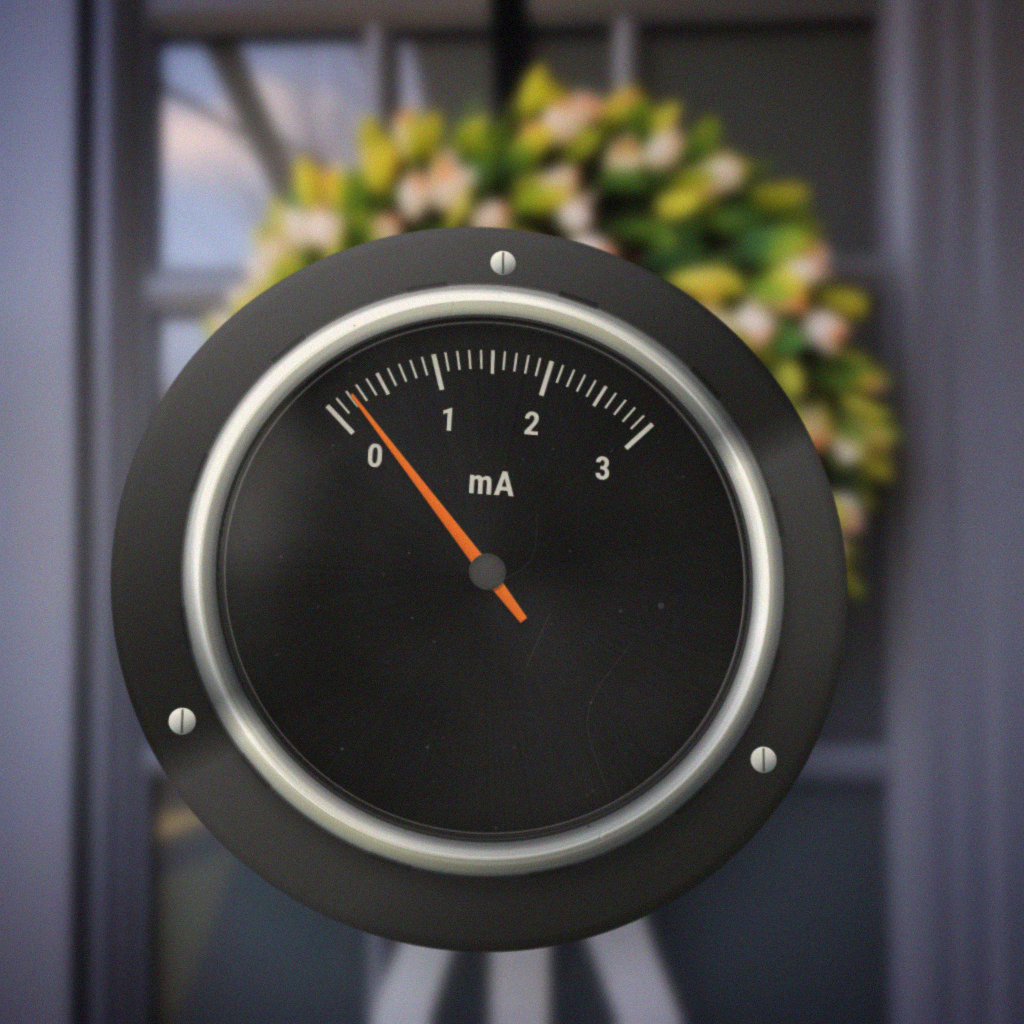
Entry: 0.2 mA
